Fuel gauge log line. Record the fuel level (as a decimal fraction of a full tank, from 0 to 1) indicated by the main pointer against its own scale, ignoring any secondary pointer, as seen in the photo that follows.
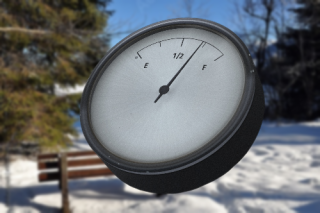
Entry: 0.75
